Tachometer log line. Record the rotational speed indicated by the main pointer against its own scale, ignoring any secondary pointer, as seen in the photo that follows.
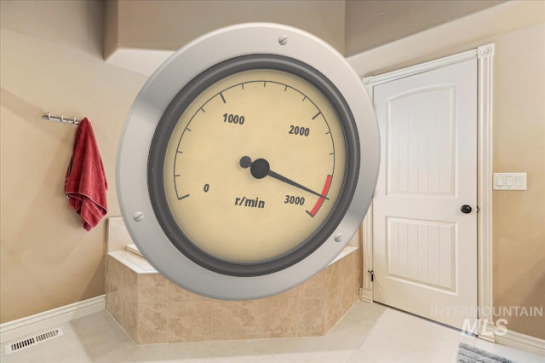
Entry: 2800 rpm
